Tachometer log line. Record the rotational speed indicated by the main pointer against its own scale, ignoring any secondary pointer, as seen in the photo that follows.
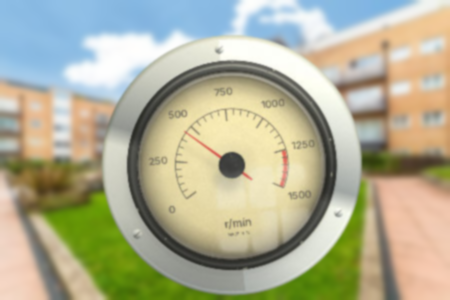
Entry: 450 rpm
